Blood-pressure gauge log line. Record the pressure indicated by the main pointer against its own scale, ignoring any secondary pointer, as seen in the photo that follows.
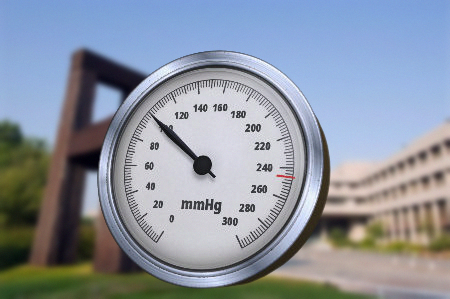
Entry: 100 mmHg
